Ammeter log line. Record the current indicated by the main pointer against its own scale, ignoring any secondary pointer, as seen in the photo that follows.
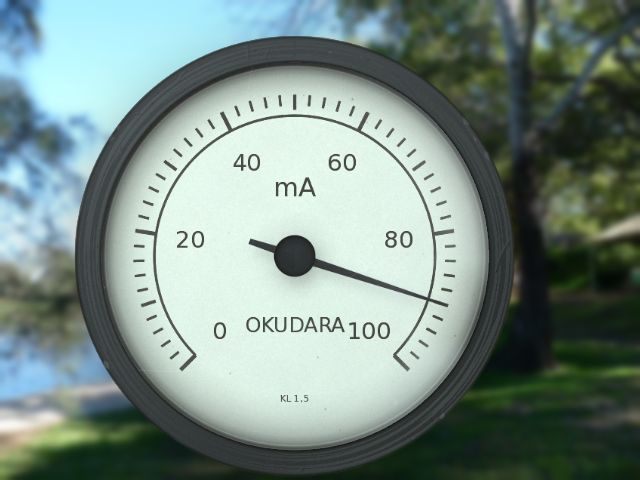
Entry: 90 mA
